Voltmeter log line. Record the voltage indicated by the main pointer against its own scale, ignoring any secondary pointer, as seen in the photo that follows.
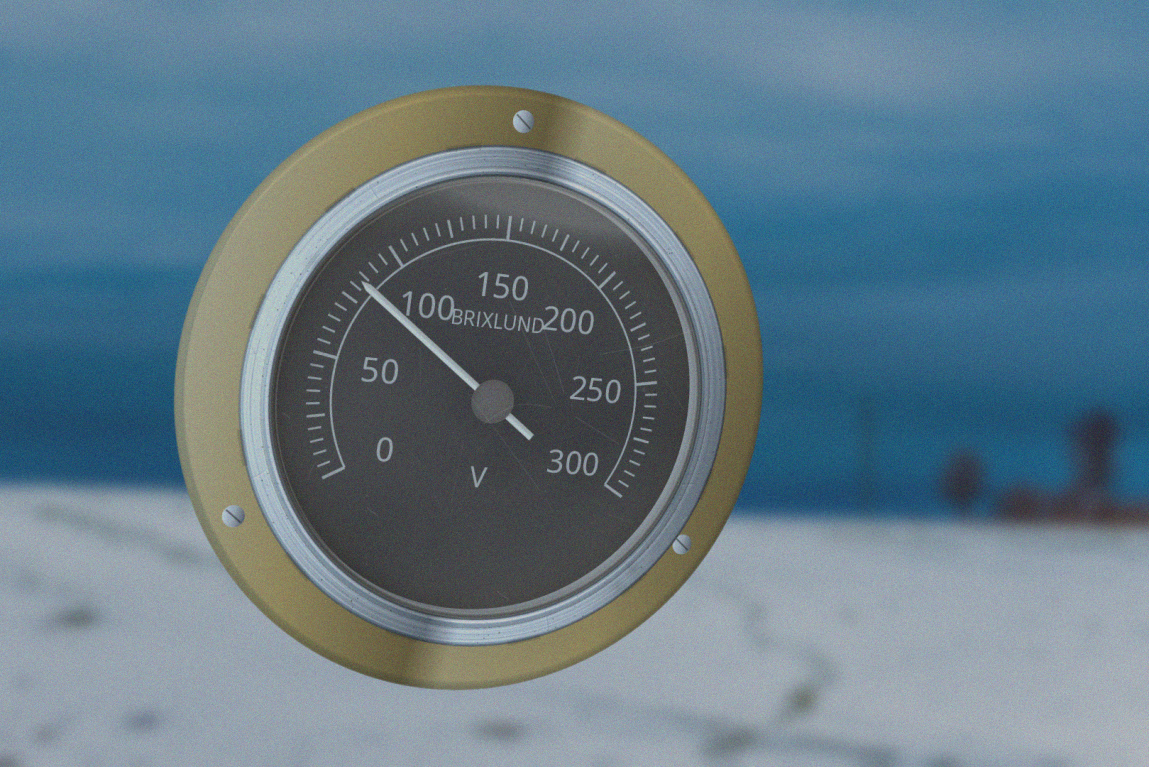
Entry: 82.5 V
